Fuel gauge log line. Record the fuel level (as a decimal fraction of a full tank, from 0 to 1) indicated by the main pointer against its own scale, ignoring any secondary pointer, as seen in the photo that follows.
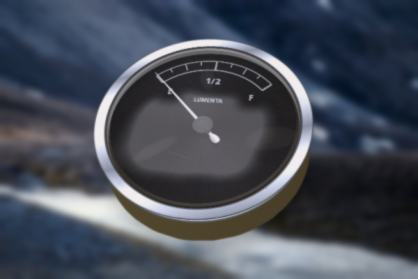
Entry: 0
